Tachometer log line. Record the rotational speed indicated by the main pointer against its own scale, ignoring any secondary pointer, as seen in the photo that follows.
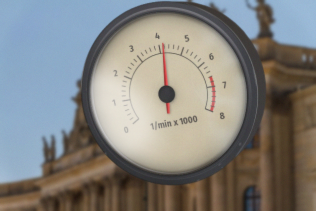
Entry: 4200 rpm
